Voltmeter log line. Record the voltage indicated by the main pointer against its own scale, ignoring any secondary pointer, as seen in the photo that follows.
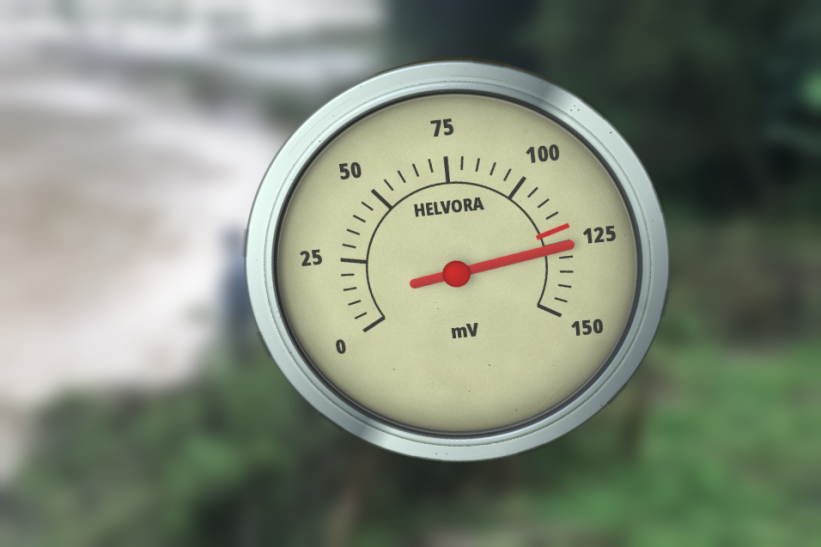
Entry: 125 mV
